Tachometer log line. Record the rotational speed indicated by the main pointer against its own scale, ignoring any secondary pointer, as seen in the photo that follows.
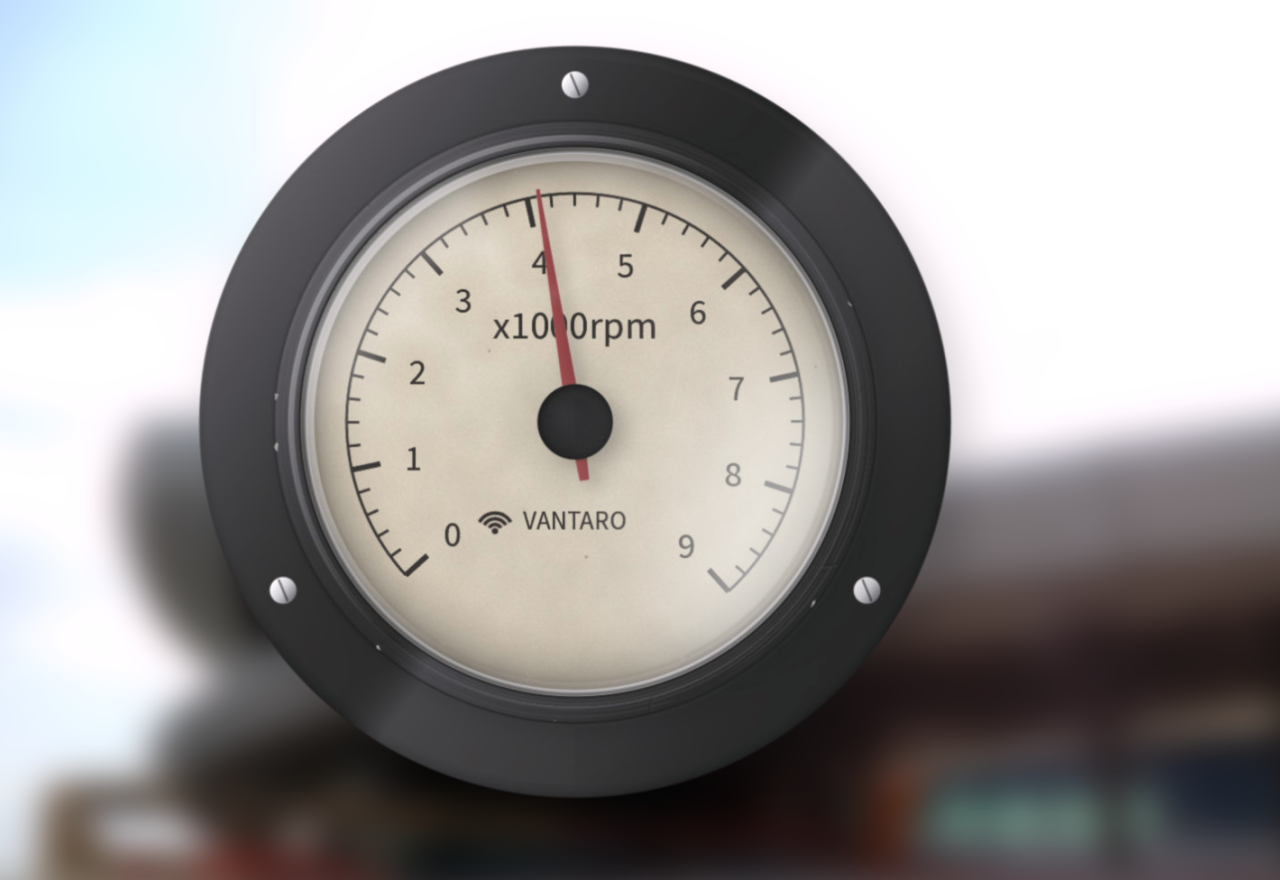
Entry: 4100 rpm
